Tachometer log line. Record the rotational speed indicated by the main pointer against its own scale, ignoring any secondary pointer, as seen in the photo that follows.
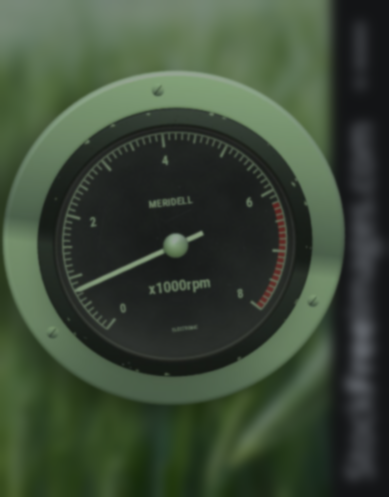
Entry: 800 rpm
